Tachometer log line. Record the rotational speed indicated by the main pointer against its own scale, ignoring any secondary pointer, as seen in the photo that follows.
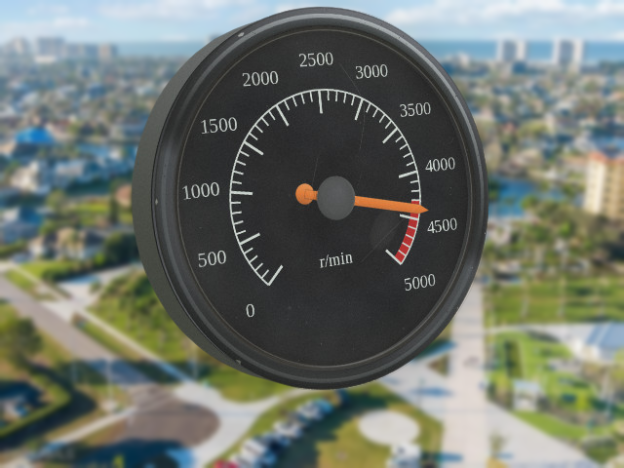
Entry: 4400 rpm
